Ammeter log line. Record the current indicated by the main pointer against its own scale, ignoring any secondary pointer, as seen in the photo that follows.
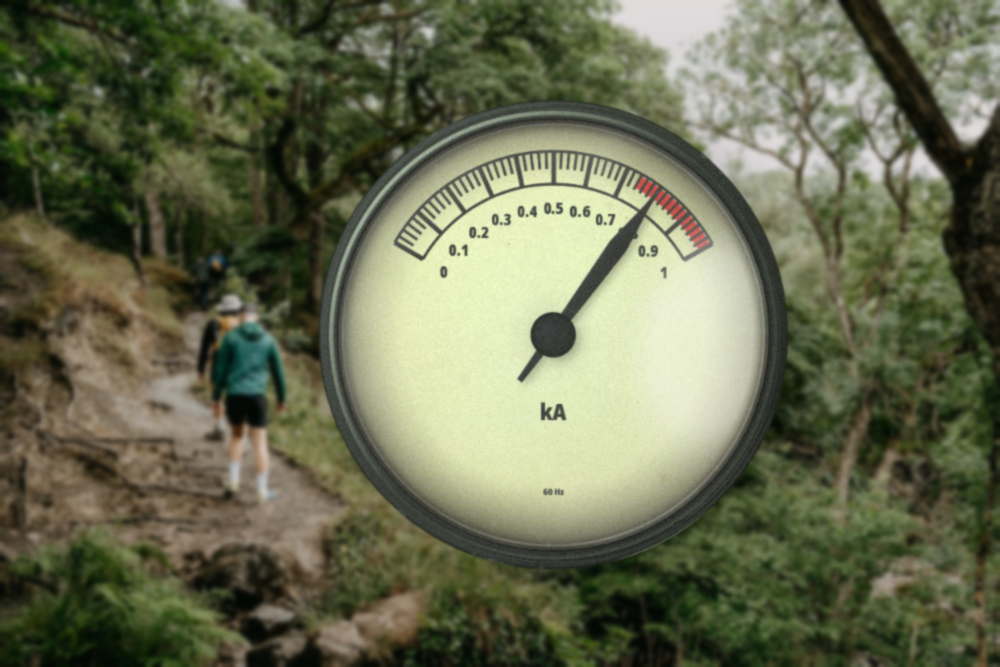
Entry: 0.8 kA
